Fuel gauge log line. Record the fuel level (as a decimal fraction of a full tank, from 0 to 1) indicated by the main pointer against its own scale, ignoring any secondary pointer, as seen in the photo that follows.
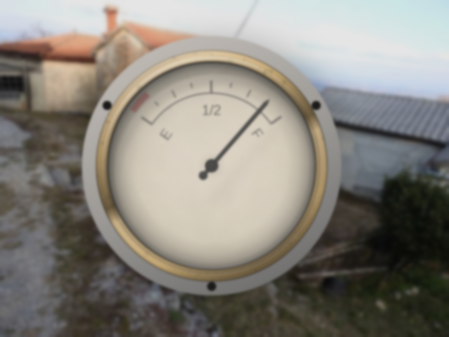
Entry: 0.875
